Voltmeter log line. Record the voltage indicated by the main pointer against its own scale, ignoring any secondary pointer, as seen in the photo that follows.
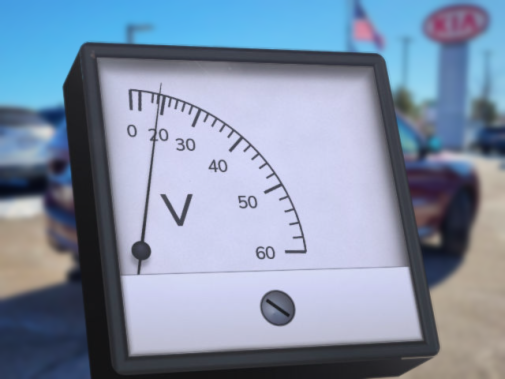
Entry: 18 V
